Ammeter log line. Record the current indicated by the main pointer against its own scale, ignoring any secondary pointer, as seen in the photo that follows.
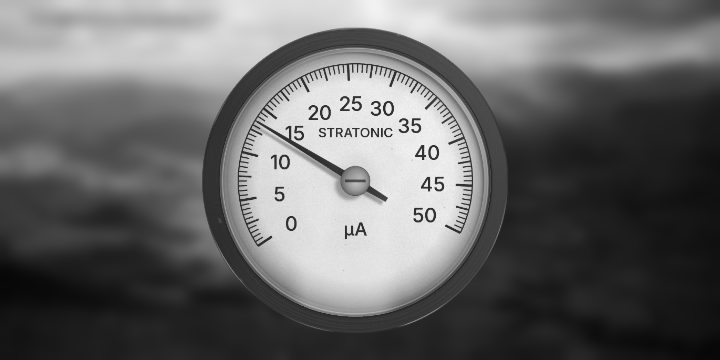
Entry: 13.5 µA
